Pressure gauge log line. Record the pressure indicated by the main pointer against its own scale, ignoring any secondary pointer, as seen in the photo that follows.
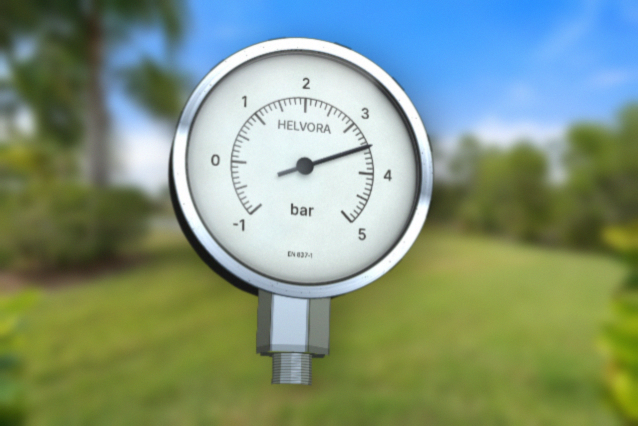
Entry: 3.5 bar
